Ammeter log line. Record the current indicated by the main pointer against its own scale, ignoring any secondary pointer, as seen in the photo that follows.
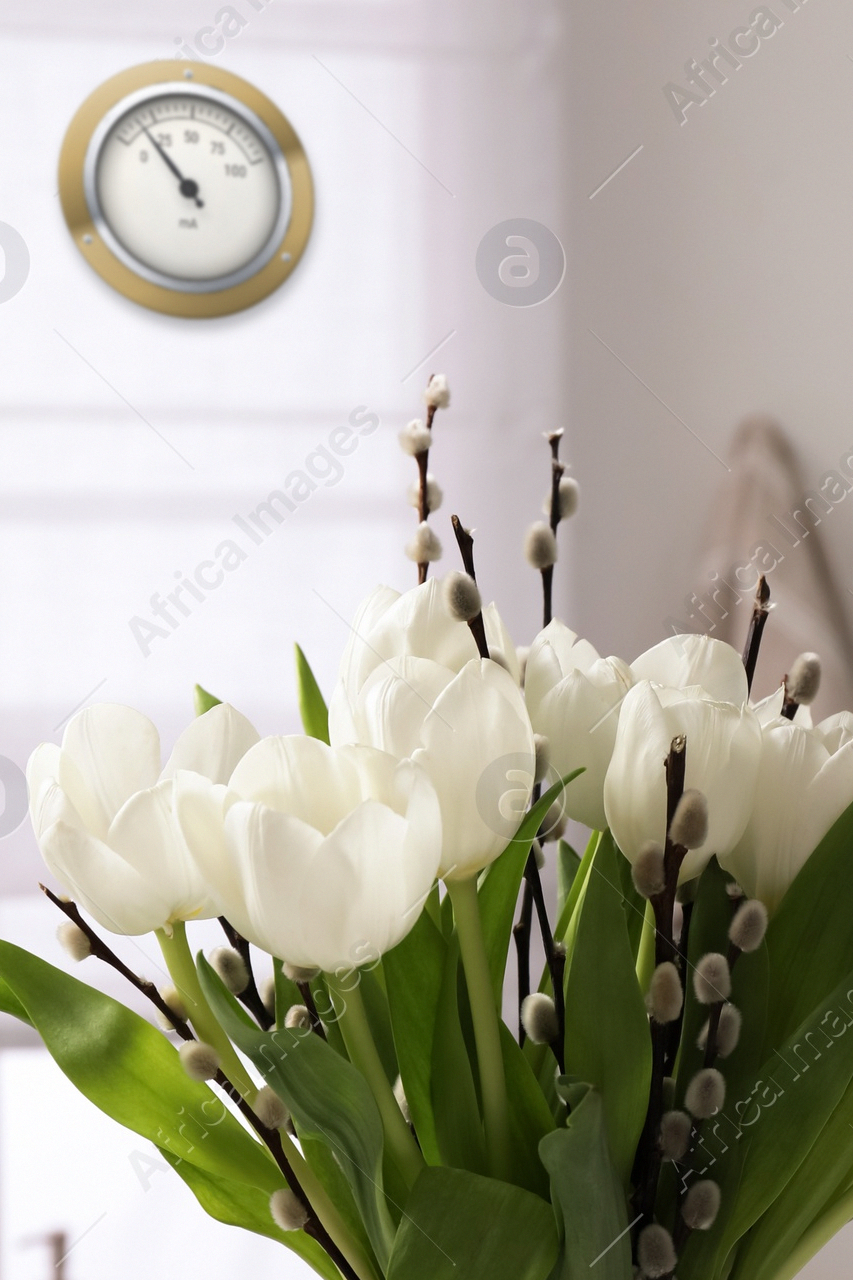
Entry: 15 mA
